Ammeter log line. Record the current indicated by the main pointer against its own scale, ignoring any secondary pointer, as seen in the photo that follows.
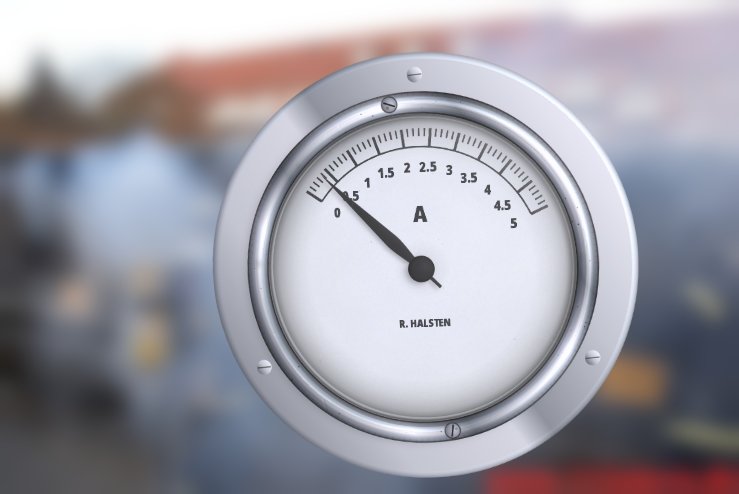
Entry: 0.4 A
